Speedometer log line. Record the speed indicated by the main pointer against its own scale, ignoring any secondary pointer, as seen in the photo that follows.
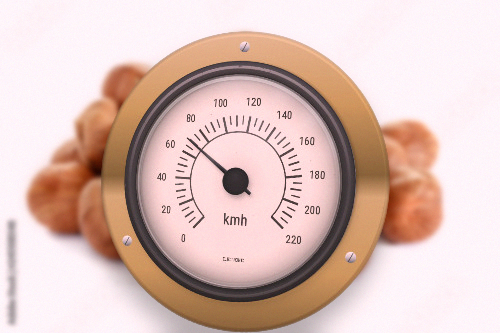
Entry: 70 km/h
